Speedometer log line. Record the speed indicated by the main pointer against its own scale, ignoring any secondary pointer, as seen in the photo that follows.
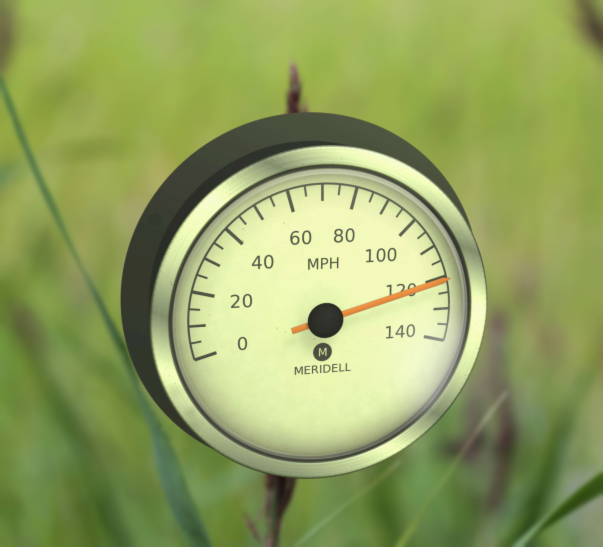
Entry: 120 mph
